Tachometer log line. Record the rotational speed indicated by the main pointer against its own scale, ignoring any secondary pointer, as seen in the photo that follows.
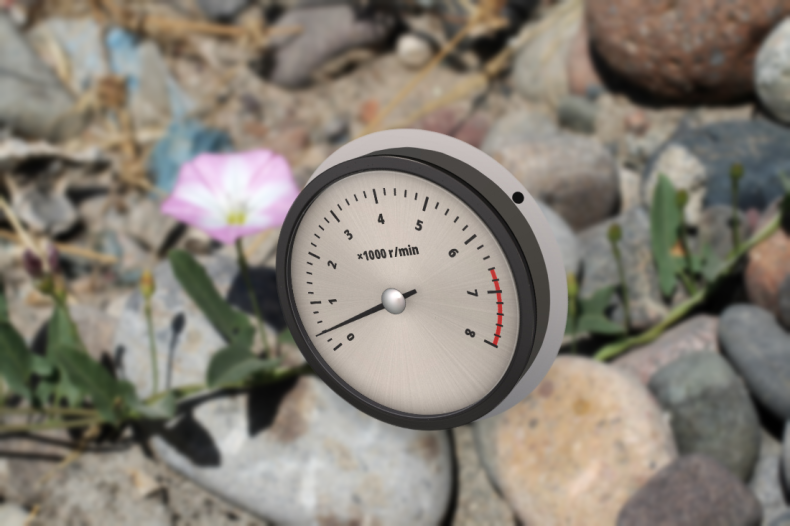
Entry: 400 rpm
